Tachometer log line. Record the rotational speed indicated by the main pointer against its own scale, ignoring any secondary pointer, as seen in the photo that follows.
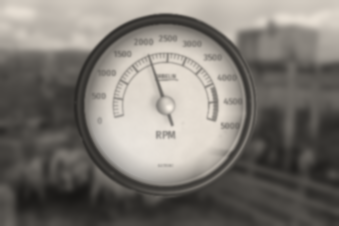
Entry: 2000 rpm
